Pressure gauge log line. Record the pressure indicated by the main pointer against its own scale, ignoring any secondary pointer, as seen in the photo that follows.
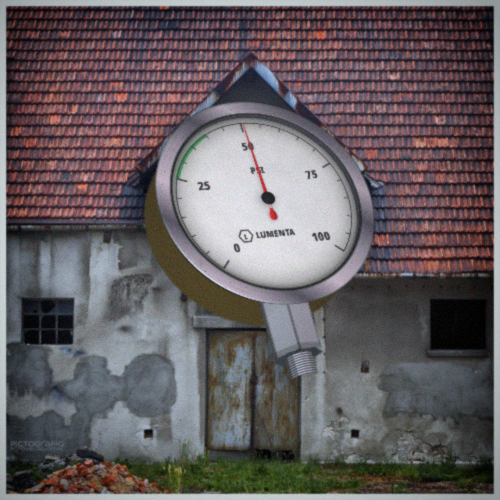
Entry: 50 psi
